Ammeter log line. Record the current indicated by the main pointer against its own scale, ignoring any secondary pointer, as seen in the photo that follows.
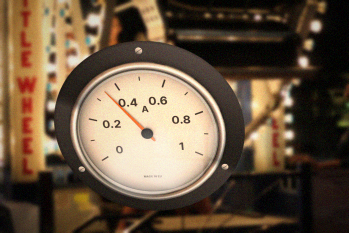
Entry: 0.35 A
